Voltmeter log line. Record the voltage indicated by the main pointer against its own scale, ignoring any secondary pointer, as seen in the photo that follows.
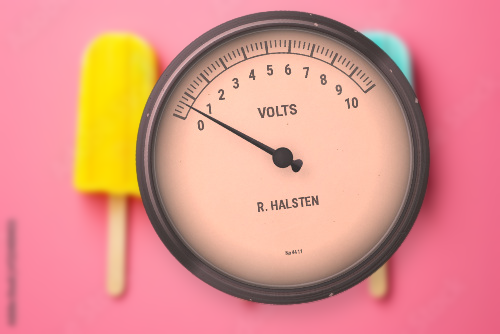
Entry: 0.6 V
